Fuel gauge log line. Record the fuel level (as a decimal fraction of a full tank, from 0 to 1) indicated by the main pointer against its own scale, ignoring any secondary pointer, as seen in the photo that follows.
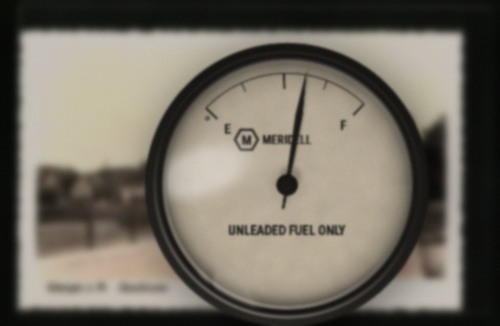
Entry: 0.625
